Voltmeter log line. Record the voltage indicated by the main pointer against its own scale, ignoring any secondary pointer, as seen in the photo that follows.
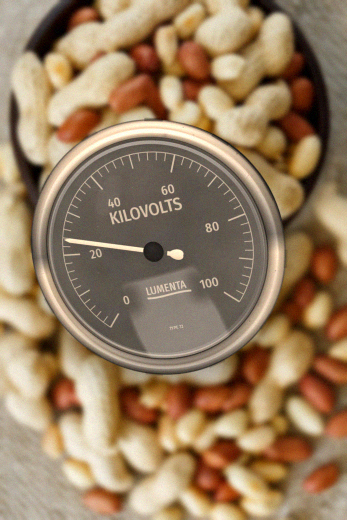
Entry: 24 kV
